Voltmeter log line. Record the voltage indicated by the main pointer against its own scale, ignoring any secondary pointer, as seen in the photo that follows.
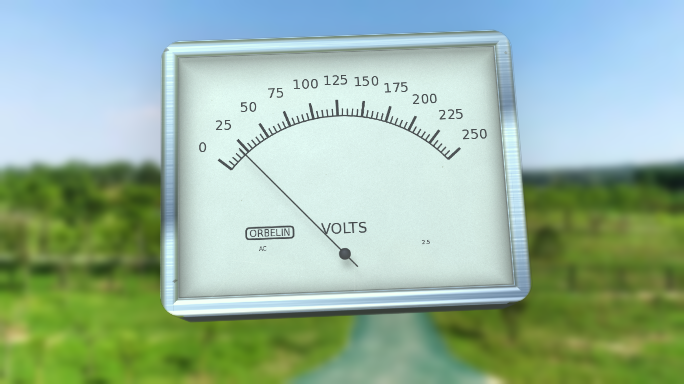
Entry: 20 V
